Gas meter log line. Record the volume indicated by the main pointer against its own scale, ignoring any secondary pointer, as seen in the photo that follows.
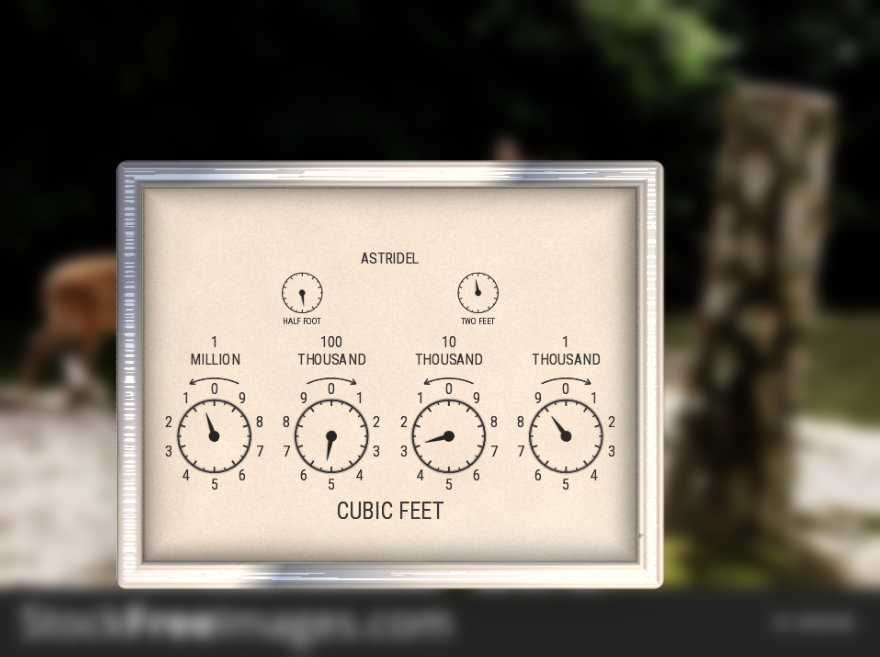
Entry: 52900 ft³
